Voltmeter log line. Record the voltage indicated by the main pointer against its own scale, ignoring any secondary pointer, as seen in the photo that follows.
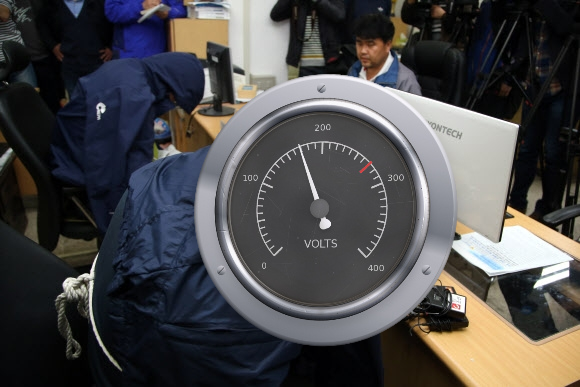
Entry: 170 V
